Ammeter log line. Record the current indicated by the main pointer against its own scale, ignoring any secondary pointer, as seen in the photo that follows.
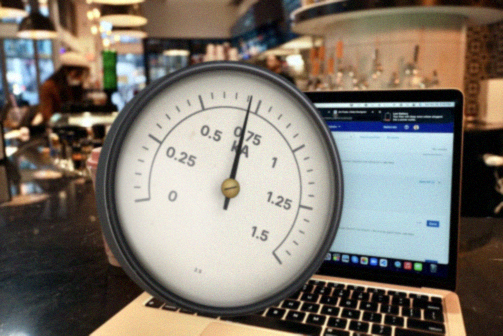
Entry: 0.7 kA
